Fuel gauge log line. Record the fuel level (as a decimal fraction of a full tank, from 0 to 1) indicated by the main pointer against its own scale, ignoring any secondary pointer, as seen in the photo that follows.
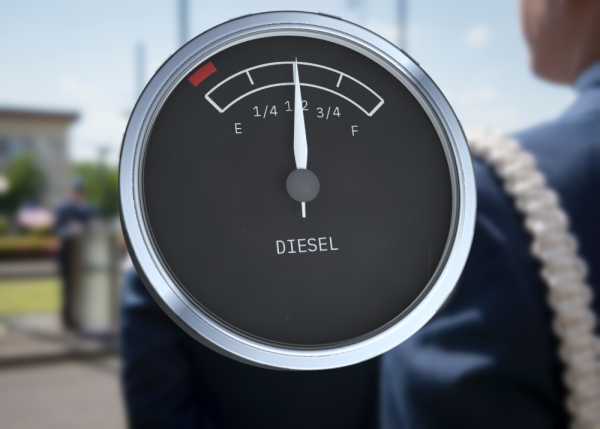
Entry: 0.5
